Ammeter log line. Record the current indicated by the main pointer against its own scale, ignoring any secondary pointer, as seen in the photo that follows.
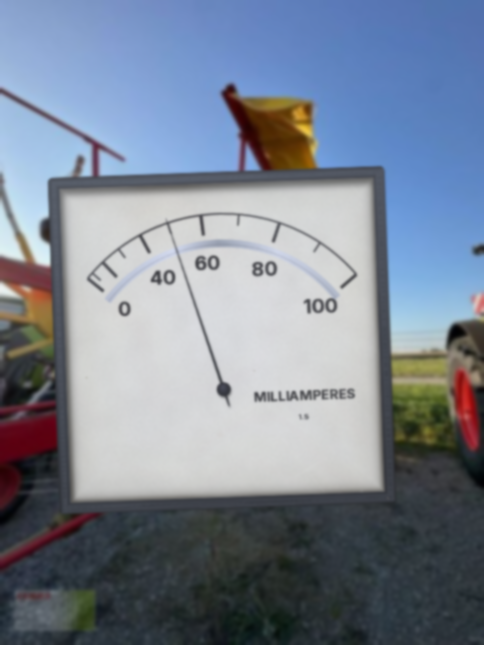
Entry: 50 mA
